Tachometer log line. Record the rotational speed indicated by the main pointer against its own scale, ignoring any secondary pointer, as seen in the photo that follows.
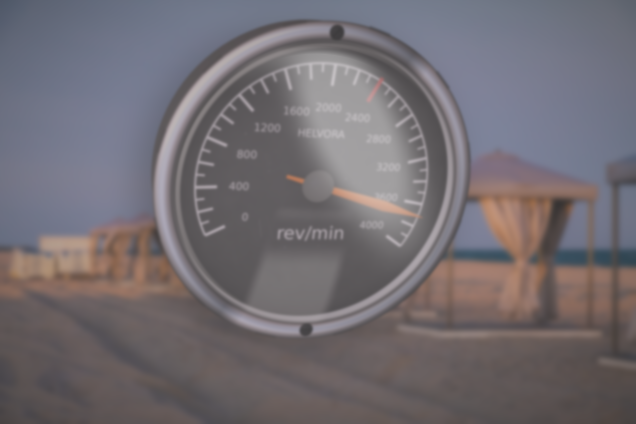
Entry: 3700 rpm
